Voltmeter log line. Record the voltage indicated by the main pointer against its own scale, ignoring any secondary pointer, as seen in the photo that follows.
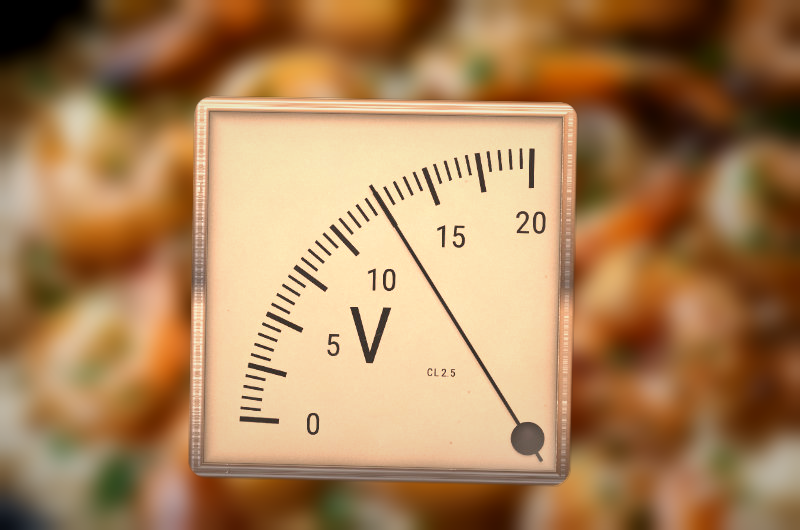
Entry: 12.5 V
